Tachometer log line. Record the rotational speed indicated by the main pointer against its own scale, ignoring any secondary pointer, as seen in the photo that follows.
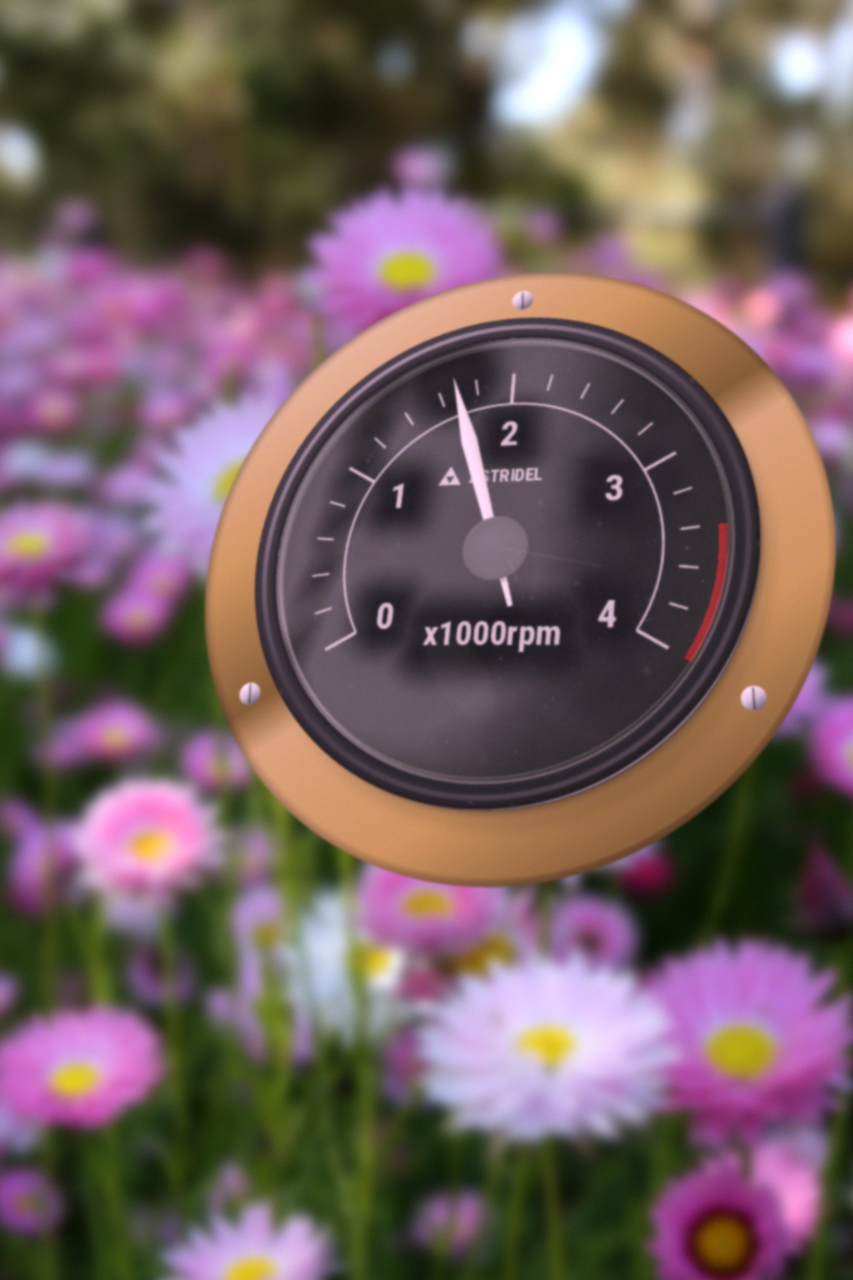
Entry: 1700 rpm
